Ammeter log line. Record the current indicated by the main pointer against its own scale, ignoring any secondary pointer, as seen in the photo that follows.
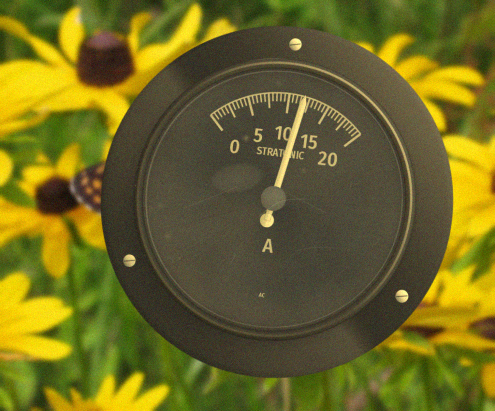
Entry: 12 A
